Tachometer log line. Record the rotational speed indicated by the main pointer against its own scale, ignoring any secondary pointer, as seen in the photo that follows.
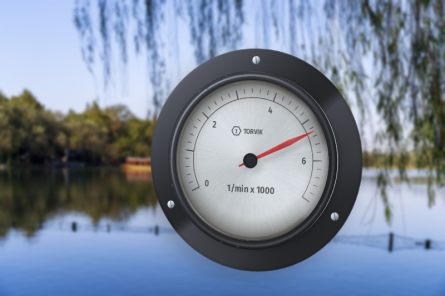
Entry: 5300 rpm
